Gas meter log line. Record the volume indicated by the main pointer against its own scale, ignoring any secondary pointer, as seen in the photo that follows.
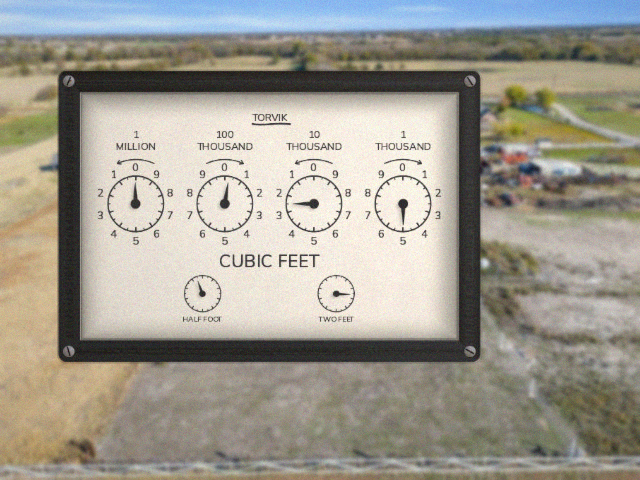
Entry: 2500 ft³
